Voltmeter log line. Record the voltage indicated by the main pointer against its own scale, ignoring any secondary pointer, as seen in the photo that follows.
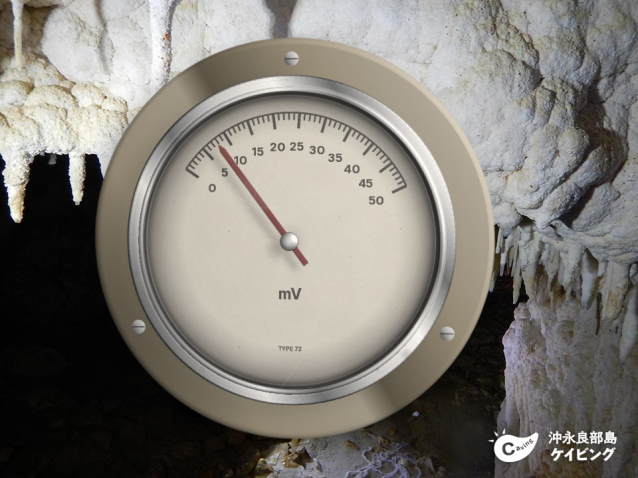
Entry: 8 mV
